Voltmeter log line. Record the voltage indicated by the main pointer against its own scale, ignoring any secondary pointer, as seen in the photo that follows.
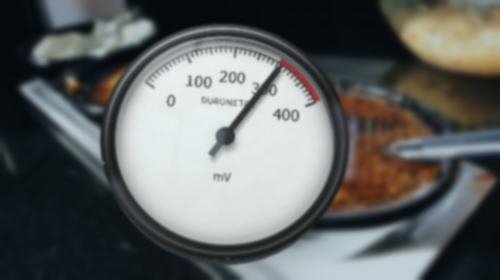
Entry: 300 mV
